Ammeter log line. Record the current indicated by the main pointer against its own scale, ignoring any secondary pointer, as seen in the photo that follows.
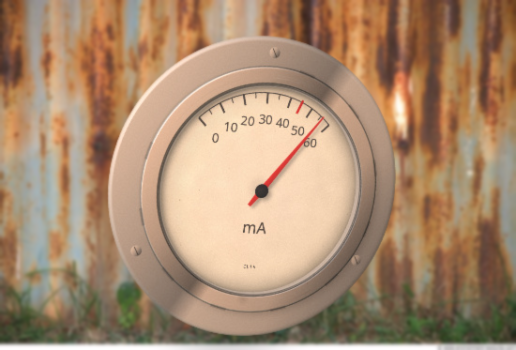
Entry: 55 mA
